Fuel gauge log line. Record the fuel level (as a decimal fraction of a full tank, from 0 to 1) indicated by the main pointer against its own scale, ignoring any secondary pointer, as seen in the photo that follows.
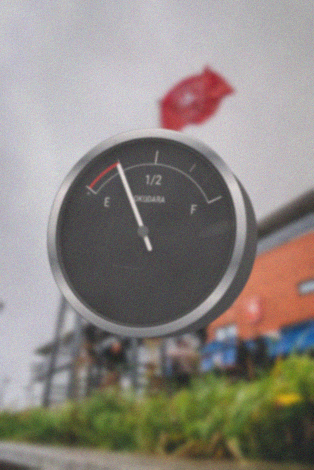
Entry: 0.25
